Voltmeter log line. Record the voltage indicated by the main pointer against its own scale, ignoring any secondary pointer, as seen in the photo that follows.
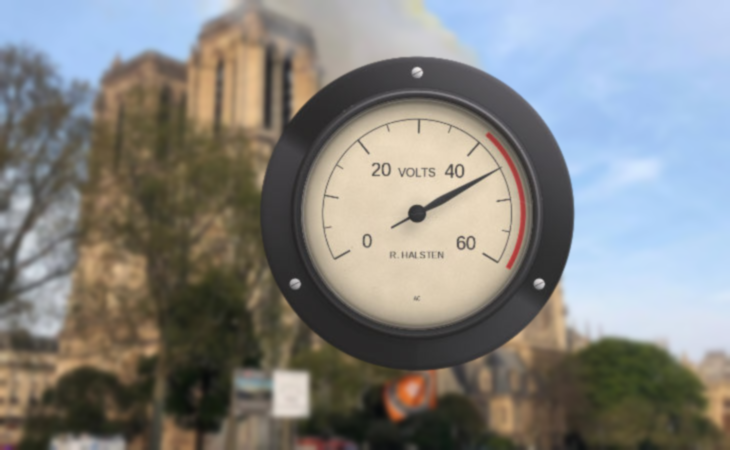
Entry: 45 V
